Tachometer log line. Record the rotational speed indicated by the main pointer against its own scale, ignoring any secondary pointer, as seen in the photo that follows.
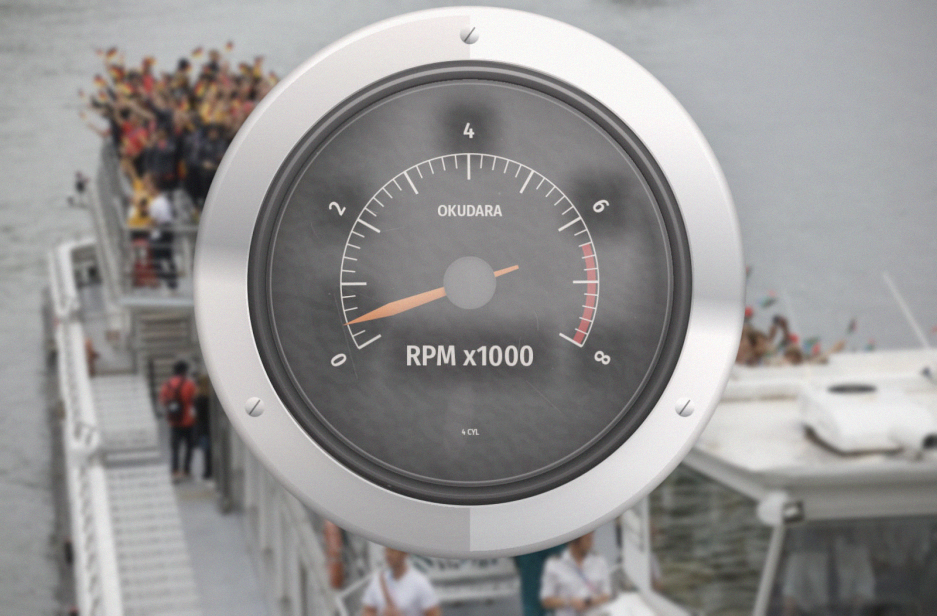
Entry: 400 rpm
